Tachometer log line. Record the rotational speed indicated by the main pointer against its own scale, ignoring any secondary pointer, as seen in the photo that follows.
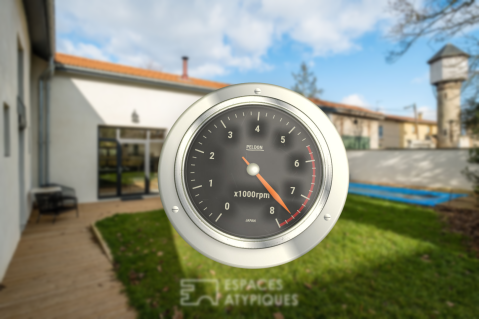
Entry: 7600 rpm
